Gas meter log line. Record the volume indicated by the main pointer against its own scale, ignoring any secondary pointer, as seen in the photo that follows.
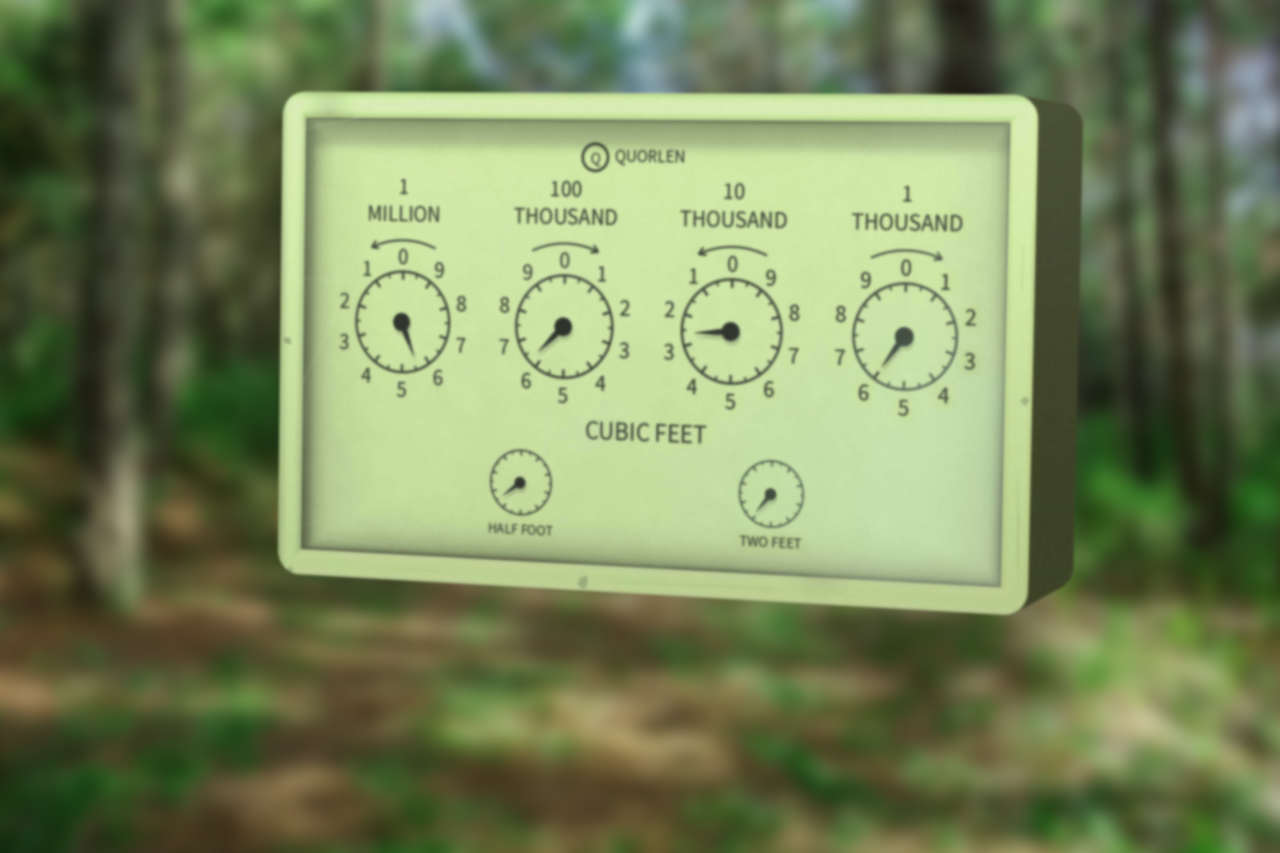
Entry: 562600 ft³
